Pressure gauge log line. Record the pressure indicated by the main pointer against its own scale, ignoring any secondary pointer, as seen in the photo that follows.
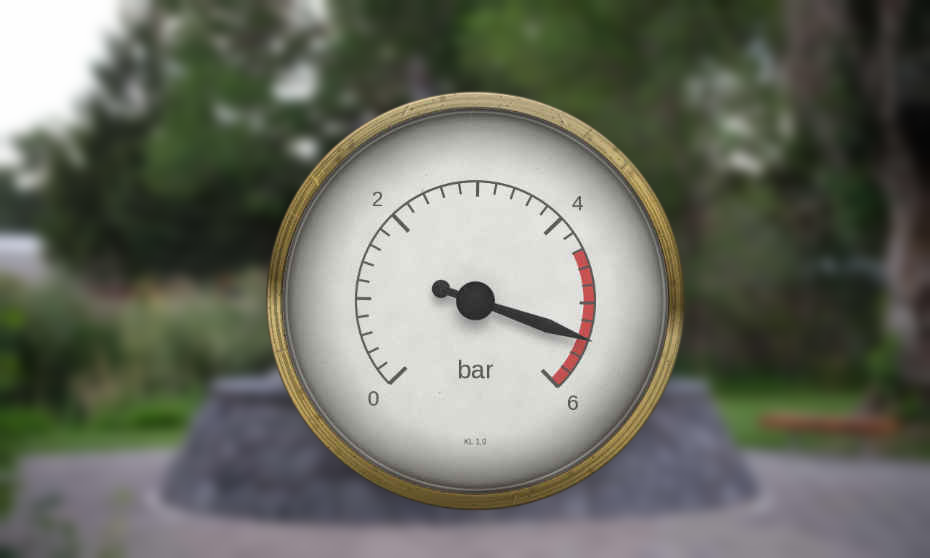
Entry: 5.4 bar
